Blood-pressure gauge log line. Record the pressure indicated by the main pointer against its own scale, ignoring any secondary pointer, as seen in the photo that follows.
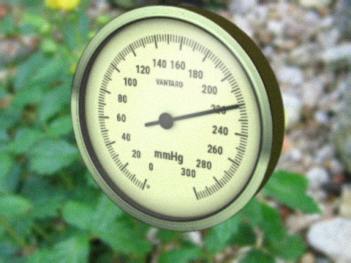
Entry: 220 mmHg
